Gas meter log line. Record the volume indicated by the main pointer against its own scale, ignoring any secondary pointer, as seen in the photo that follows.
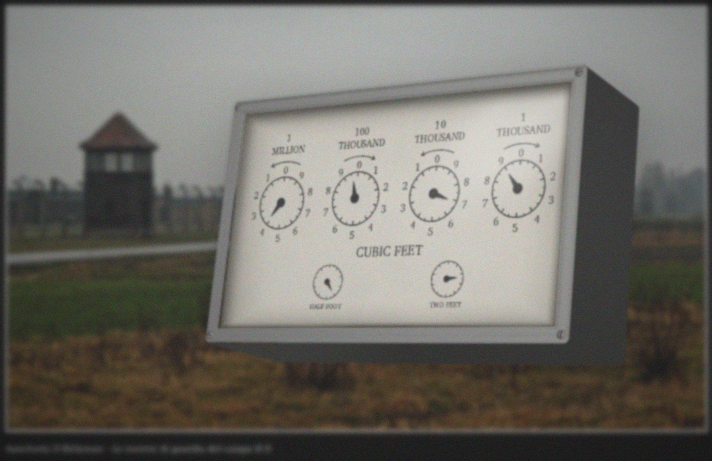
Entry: 396900 ft³
